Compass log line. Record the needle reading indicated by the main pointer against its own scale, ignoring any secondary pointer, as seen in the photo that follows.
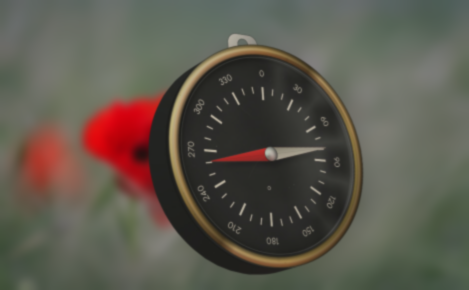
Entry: 260 °
